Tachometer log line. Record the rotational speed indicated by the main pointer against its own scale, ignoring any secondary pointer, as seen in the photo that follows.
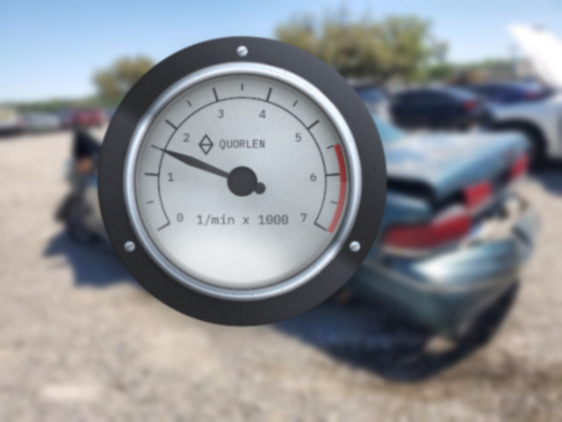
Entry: 1500 rpm
